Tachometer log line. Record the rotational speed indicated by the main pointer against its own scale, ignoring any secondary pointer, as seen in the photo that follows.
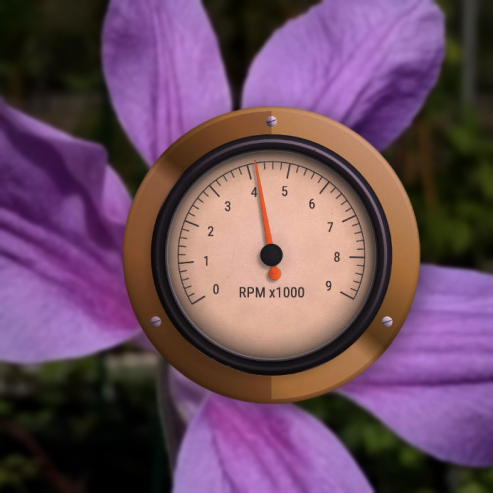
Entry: 4200 rpm
